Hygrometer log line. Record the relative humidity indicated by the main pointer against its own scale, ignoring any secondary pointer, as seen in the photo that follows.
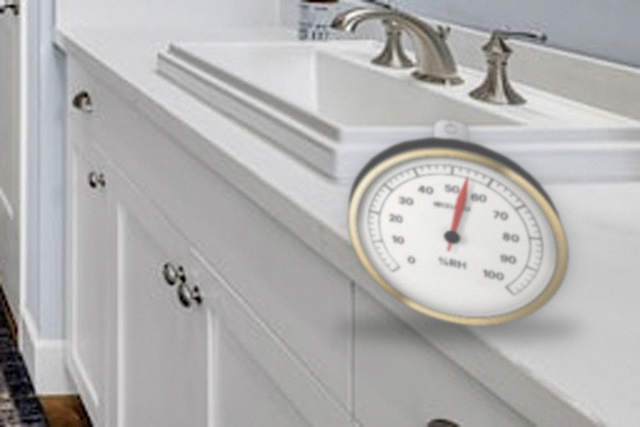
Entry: 54 %
